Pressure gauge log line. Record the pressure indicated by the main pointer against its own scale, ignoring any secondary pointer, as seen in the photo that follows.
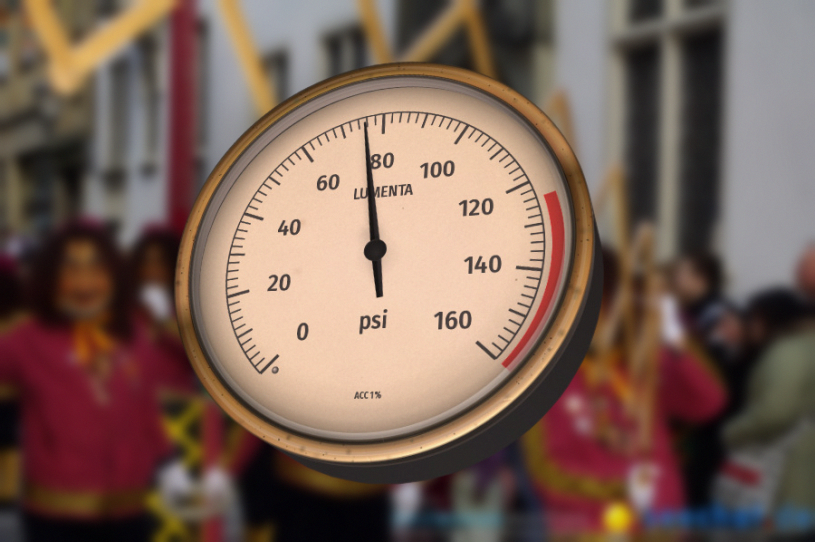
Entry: 76 psi
